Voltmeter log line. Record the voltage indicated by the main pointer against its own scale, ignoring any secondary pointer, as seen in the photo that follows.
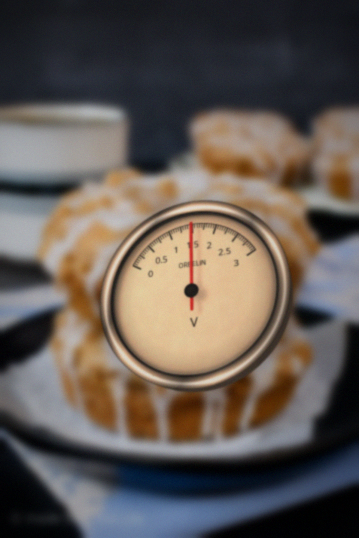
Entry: 1.5 V
